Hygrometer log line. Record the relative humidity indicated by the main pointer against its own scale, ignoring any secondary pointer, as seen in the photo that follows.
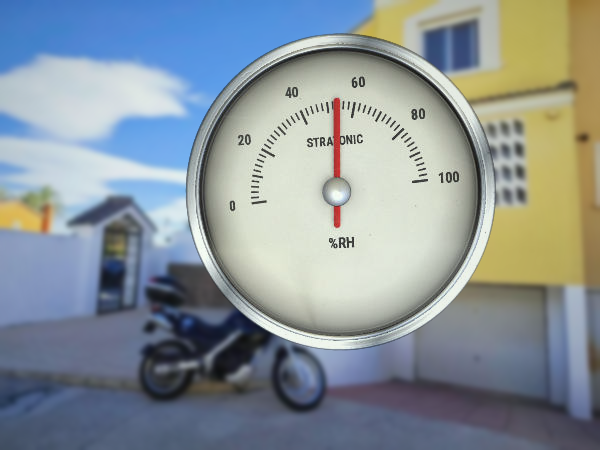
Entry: 54 %
